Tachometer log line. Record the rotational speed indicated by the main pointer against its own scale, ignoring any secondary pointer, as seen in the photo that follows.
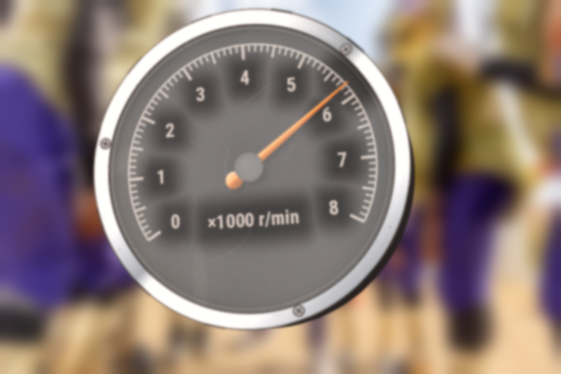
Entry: 5800 rpm
